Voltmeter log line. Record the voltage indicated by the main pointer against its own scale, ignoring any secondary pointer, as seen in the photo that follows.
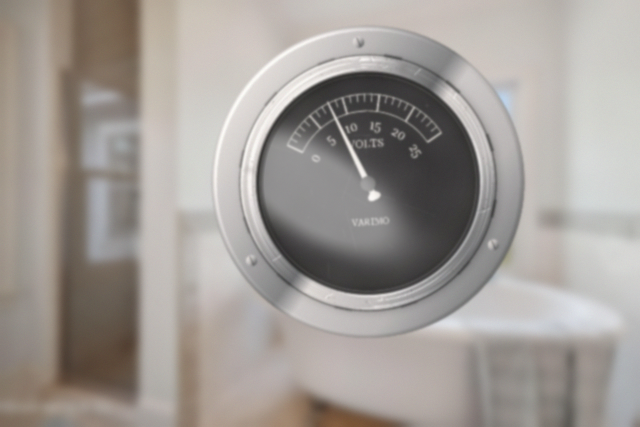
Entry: 8 V
